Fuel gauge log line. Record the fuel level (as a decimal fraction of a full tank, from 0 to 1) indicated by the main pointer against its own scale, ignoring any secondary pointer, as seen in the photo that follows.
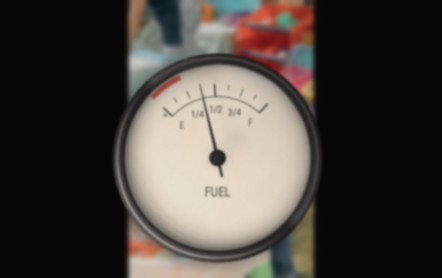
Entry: 0.375
